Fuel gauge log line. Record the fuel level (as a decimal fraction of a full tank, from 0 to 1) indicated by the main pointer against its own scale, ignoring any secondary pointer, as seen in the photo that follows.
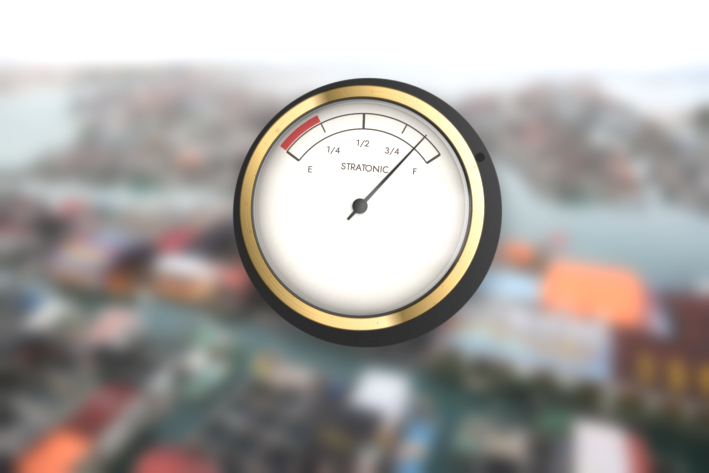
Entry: 0.875
